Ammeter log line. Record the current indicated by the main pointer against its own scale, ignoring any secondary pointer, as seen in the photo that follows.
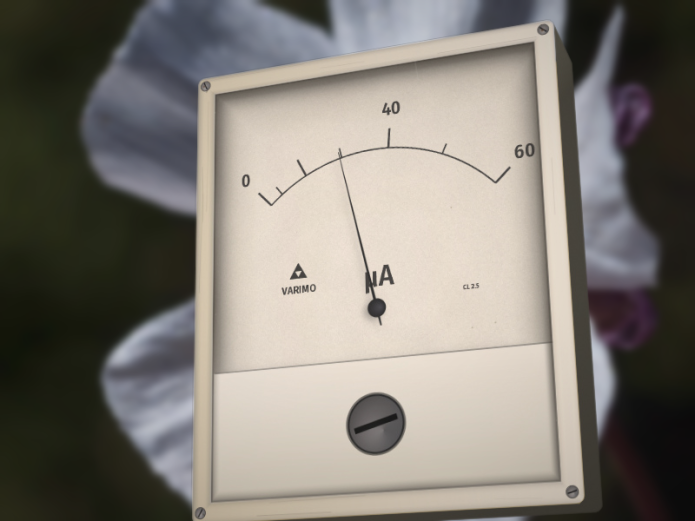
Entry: 30 µA
